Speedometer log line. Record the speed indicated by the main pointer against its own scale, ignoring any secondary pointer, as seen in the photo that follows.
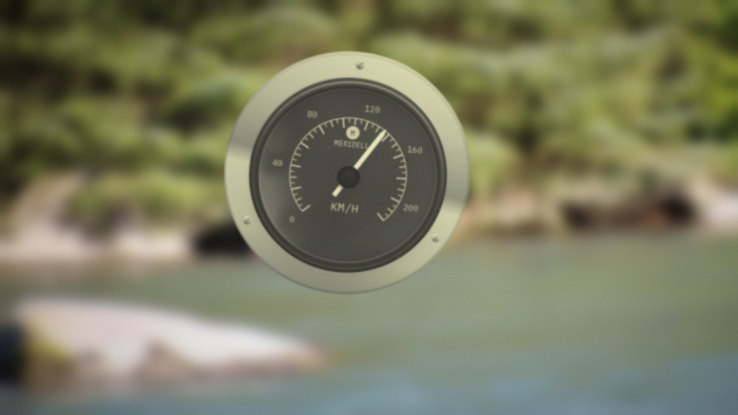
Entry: 135 km/h
